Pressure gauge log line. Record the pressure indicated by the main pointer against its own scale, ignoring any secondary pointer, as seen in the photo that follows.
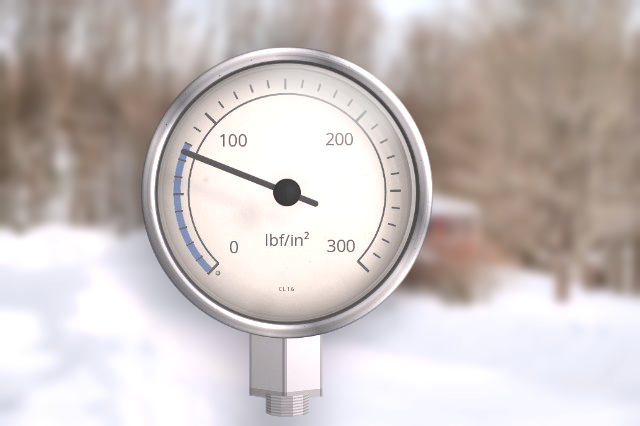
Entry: 75 psi
